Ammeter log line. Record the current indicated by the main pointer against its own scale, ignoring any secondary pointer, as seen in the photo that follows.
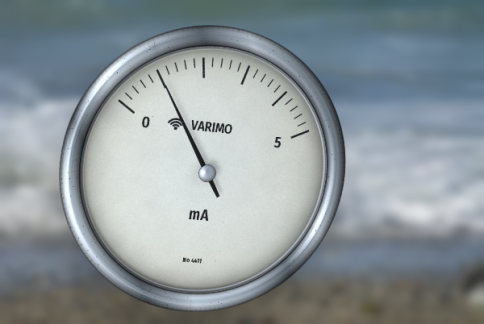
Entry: 1 mA
